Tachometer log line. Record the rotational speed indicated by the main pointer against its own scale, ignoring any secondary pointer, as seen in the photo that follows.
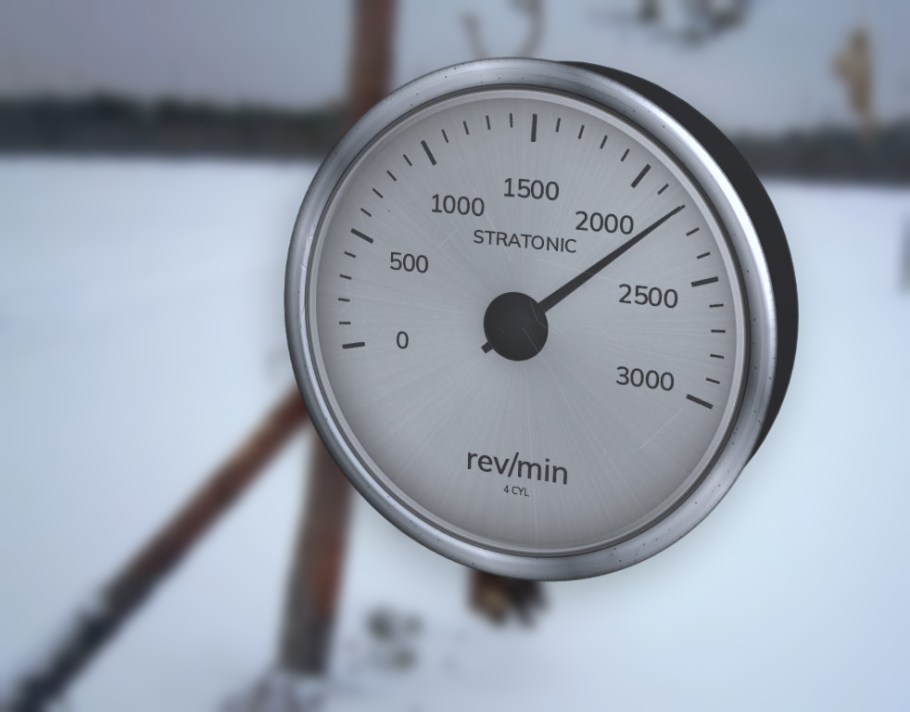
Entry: 2200 rpm
